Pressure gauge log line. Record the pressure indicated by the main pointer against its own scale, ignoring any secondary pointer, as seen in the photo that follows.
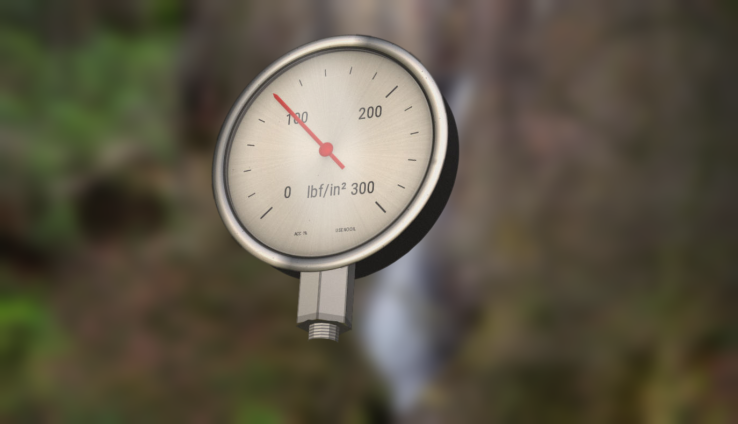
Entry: 100 psi
